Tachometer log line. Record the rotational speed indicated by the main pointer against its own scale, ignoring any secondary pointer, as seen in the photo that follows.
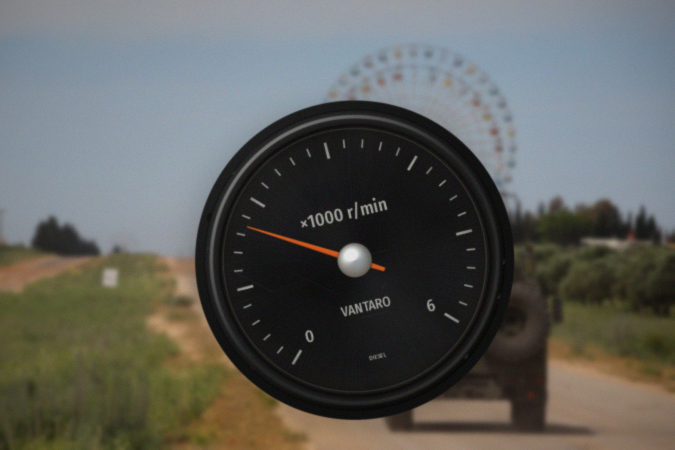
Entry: 1700 rpm
